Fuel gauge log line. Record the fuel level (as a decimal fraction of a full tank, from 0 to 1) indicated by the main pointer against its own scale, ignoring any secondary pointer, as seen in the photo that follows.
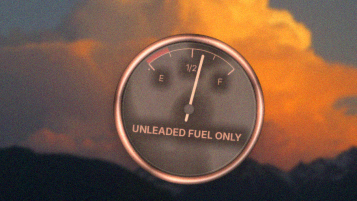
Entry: 0.625
